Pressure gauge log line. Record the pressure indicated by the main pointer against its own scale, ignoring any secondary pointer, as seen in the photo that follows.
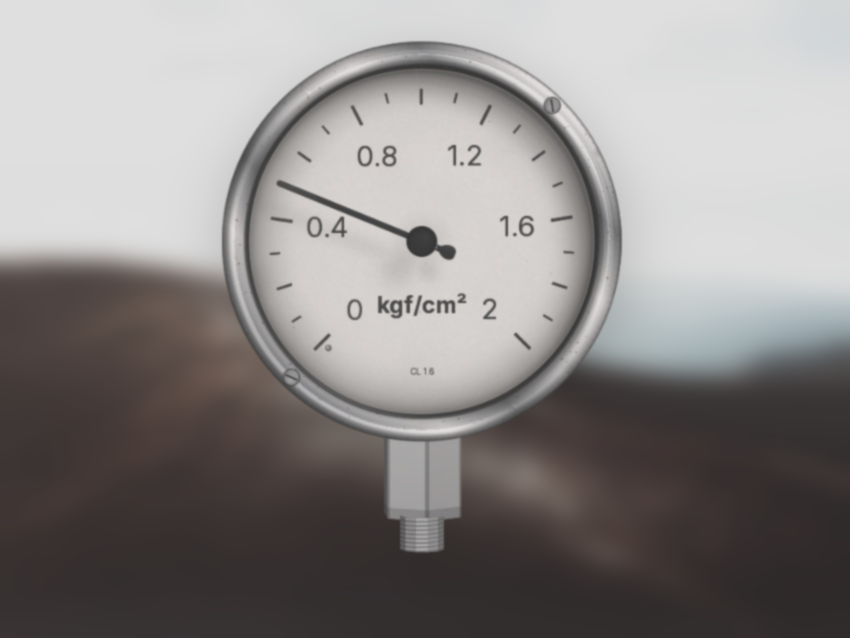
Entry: 0.5 kg/cm²
